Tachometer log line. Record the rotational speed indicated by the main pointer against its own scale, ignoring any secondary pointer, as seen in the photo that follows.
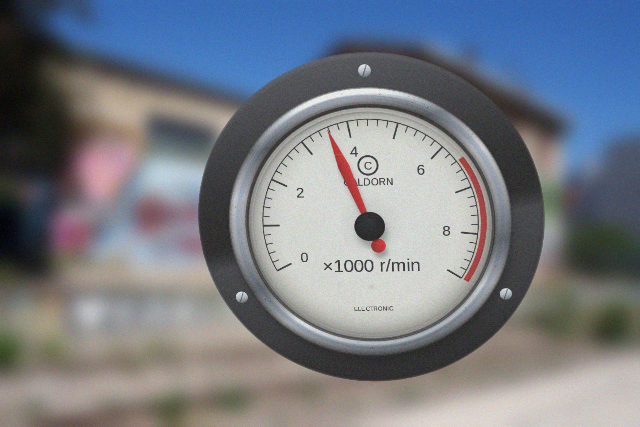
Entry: 3600 rpm
